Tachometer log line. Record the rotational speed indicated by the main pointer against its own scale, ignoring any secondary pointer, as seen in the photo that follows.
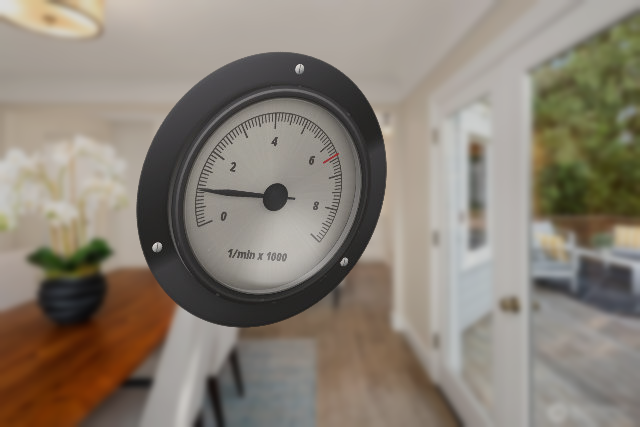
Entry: 1000 rpm
